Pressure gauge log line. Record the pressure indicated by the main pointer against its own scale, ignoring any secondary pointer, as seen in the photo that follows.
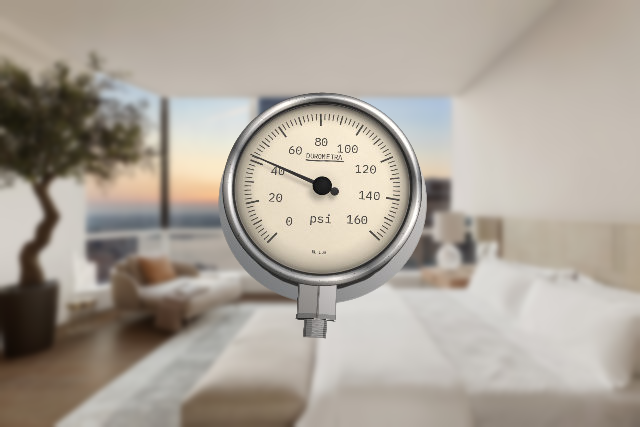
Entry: 42 psi
